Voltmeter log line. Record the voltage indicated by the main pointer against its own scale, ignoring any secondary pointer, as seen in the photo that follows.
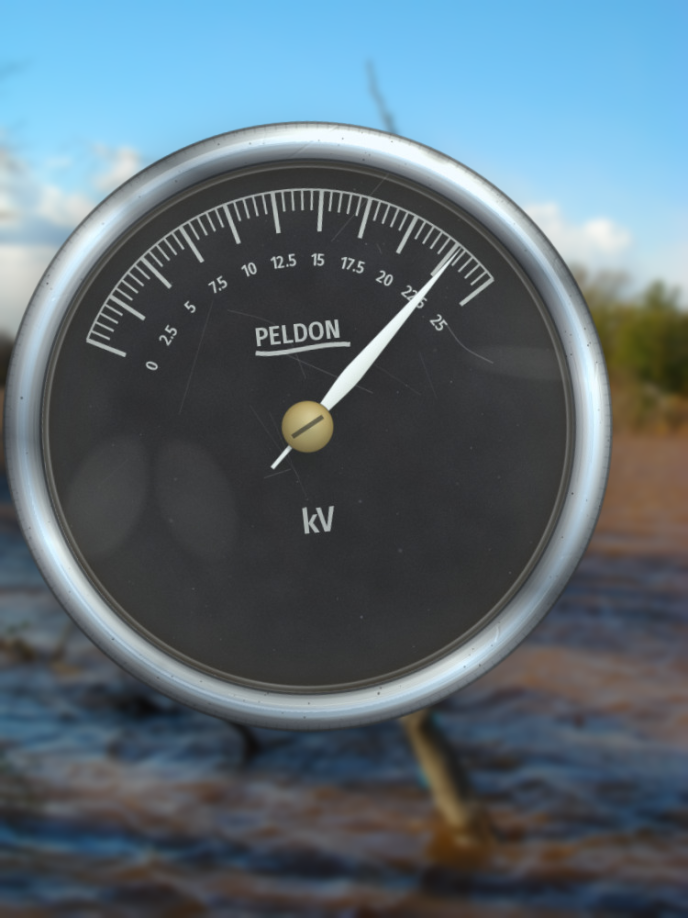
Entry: 22.75 kV
